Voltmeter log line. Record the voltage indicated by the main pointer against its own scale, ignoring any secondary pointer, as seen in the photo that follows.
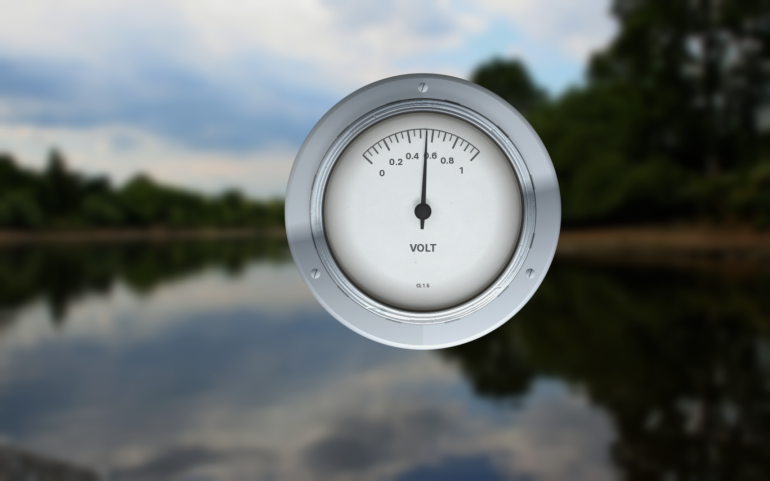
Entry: 0.55 V
